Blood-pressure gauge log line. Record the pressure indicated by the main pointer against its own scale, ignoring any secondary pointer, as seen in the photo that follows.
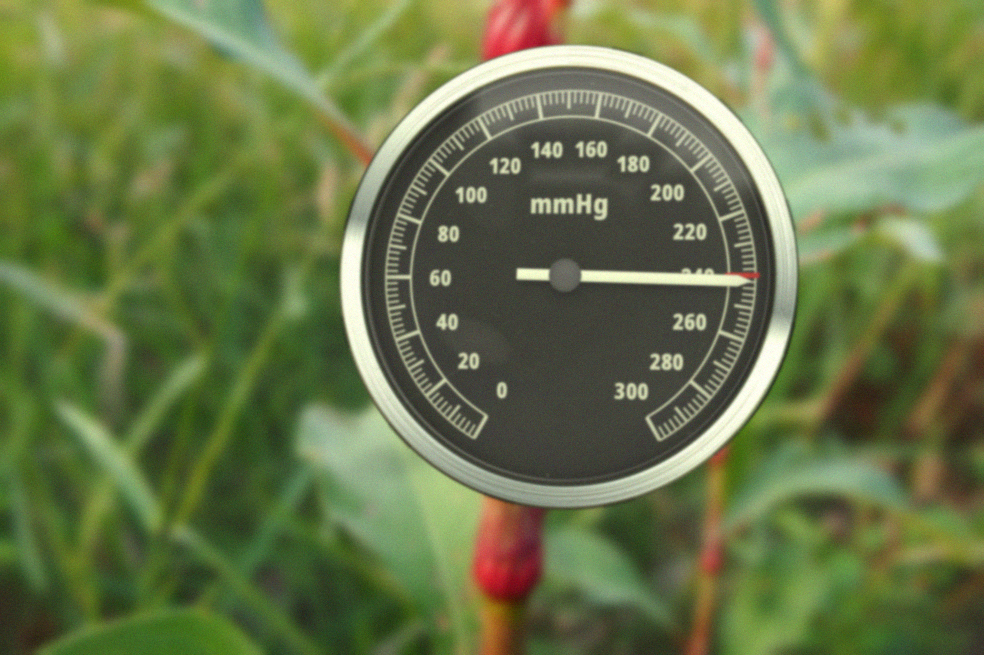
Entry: 242 mmHg
